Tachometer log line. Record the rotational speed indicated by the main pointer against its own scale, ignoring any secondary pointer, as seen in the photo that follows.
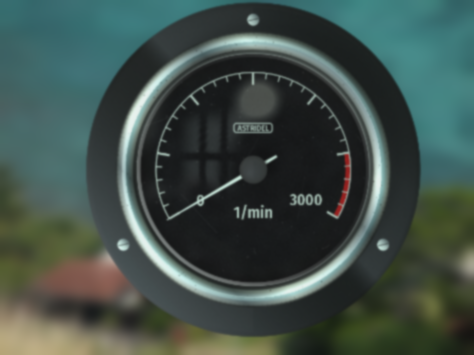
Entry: 0 rpm
